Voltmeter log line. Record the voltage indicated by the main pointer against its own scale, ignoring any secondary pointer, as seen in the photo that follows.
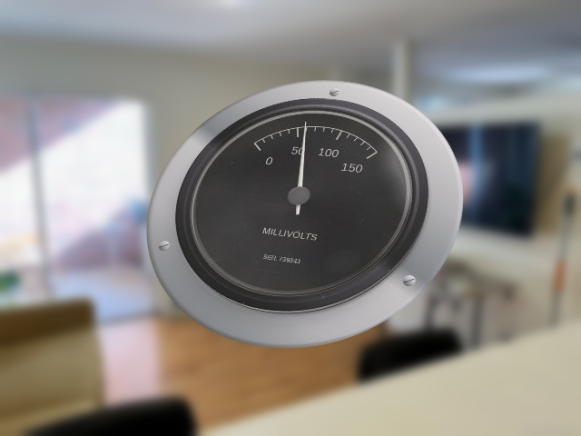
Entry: 60 mV
